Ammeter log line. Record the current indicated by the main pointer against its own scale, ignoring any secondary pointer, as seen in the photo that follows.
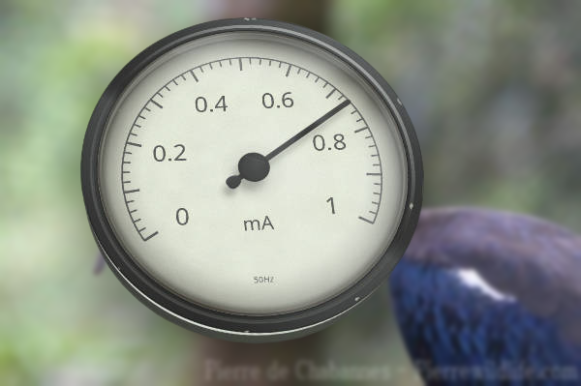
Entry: 0.74 mA
